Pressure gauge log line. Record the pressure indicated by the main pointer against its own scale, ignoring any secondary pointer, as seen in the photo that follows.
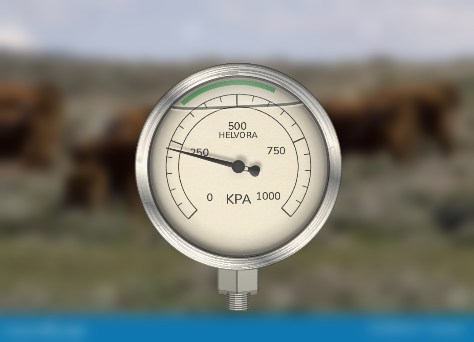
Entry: 225 kPa
